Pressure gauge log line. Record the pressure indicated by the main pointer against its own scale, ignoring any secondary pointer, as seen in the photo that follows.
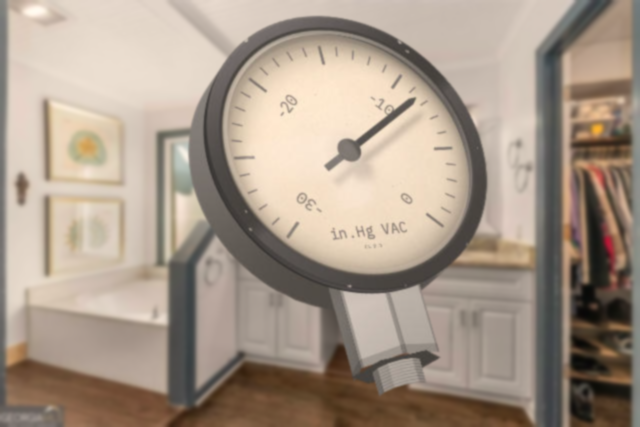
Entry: -8.5 inHg
